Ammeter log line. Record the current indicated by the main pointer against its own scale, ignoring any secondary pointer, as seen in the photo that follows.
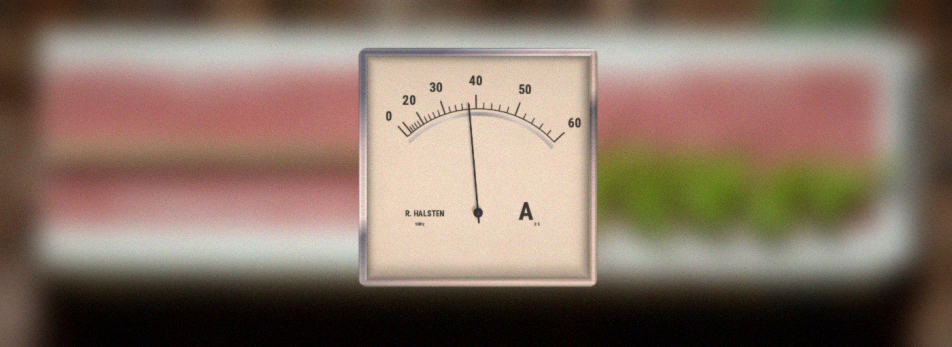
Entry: 38 A
